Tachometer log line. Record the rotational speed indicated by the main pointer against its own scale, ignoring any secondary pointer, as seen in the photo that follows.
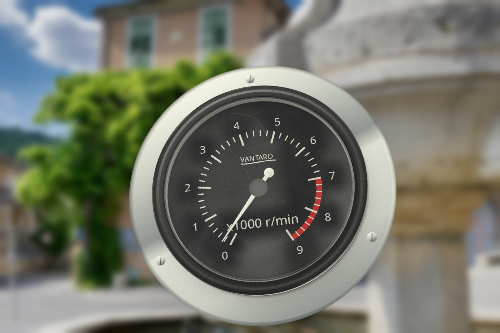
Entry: 200 rpm
